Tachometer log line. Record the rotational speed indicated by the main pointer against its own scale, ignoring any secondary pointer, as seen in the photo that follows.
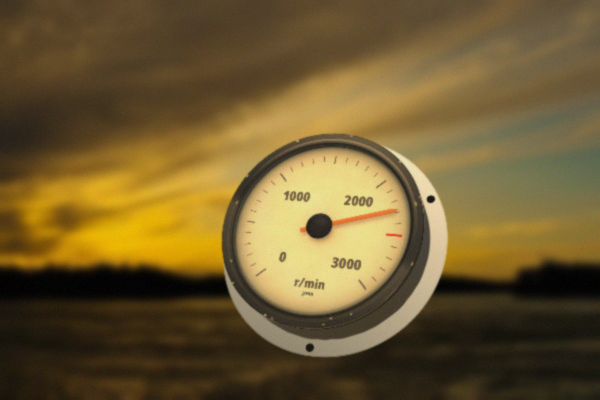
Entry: 2300 rpm
